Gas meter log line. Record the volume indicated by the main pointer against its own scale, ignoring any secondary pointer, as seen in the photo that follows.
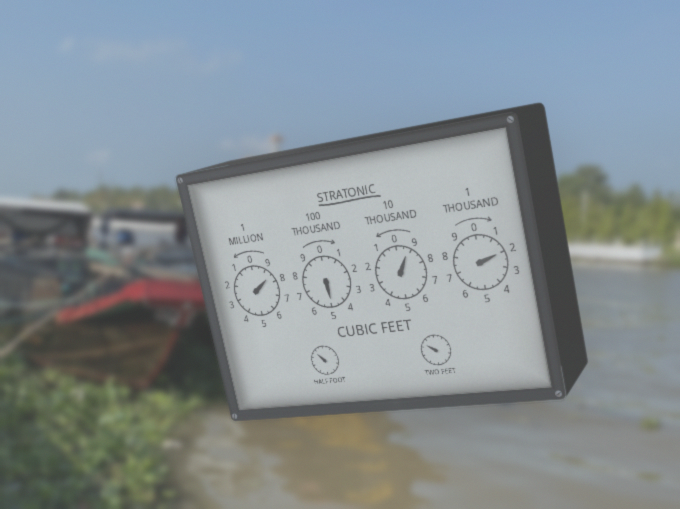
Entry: 849200 ft³
